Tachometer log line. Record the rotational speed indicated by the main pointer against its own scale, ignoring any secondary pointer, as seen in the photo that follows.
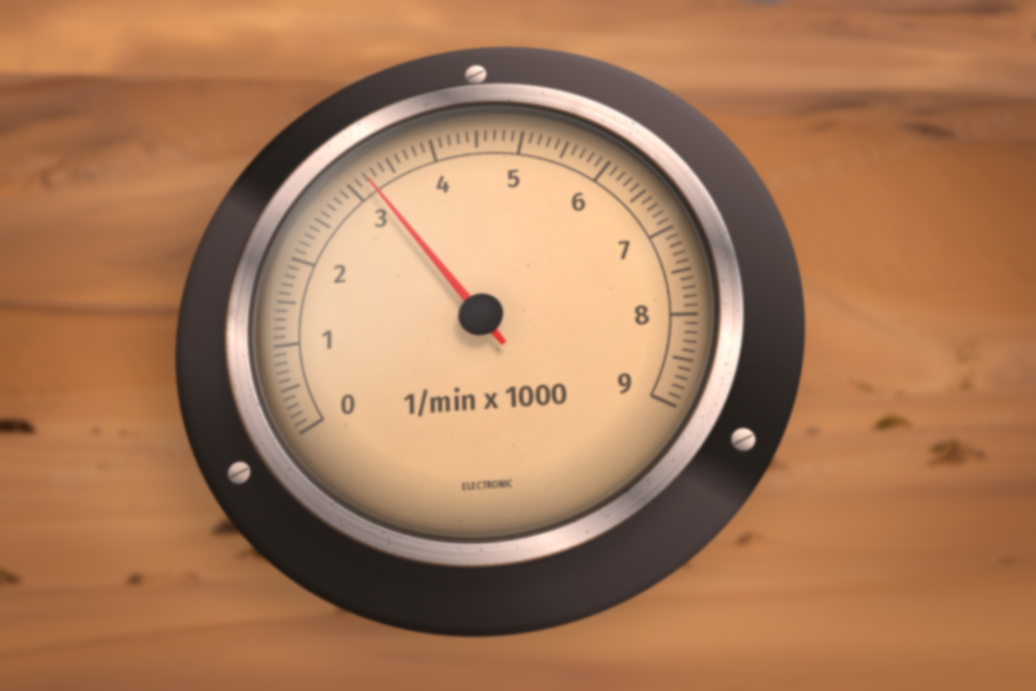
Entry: 3200 rpm
